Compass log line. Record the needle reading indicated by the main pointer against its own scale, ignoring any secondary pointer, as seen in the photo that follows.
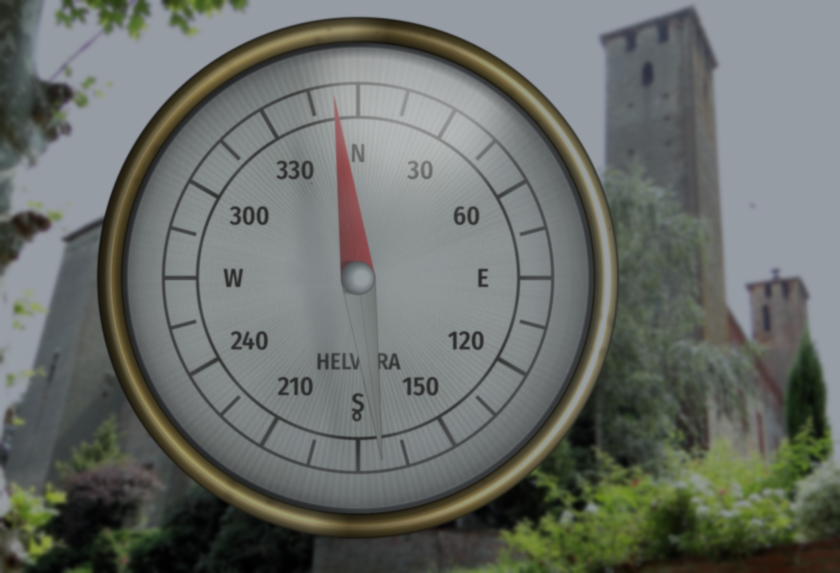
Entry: 352.5 °
